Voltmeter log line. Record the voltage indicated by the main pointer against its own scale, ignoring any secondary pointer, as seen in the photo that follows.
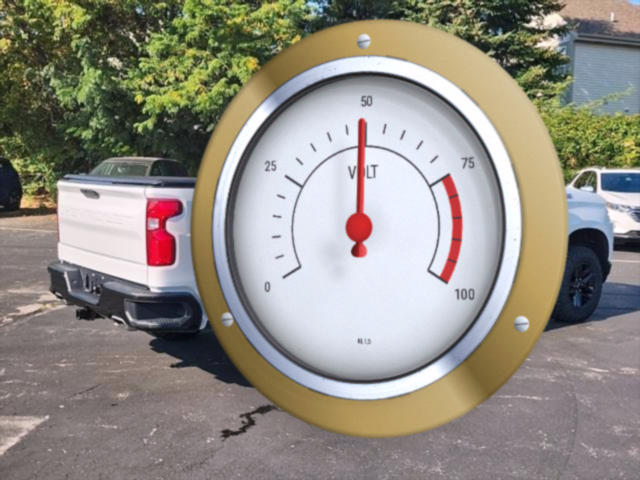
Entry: 50 V
